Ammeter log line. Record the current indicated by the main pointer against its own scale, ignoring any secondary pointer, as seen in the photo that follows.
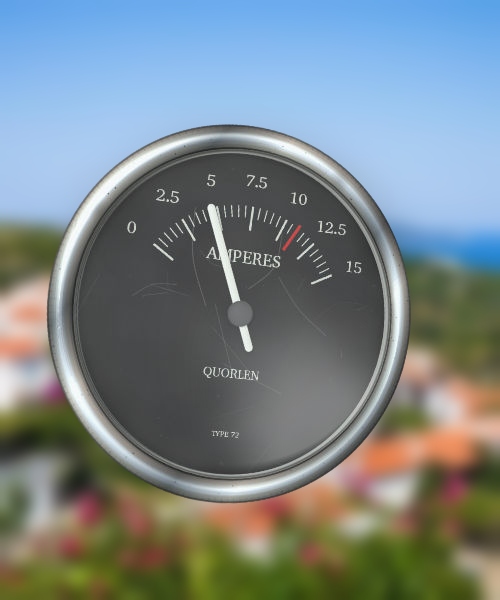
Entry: 4.5 A
